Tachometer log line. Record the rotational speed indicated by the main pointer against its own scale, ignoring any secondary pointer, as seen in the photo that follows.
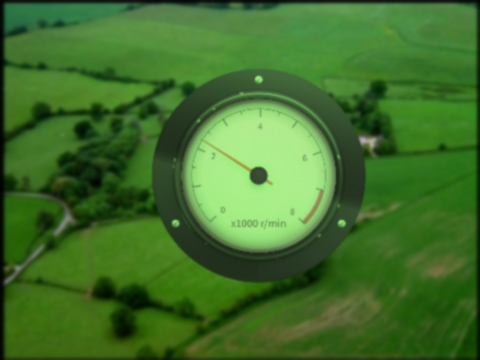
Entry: 2250 rpm
